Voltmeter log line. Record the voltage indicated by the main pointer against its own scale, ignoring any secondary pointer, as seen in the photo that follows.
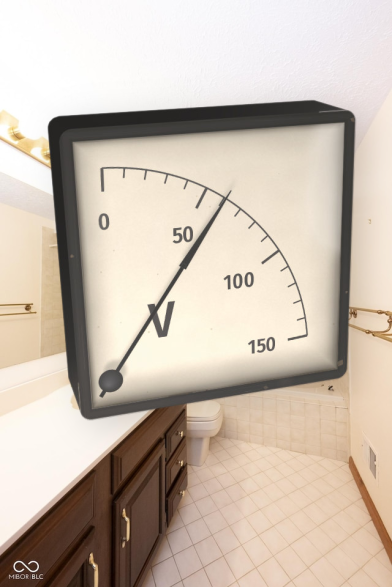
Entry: 60 V
